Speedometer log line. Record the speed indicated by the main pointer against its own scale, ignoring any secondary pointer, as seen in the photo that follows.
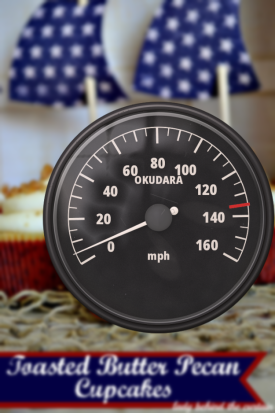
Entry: 5 mph
